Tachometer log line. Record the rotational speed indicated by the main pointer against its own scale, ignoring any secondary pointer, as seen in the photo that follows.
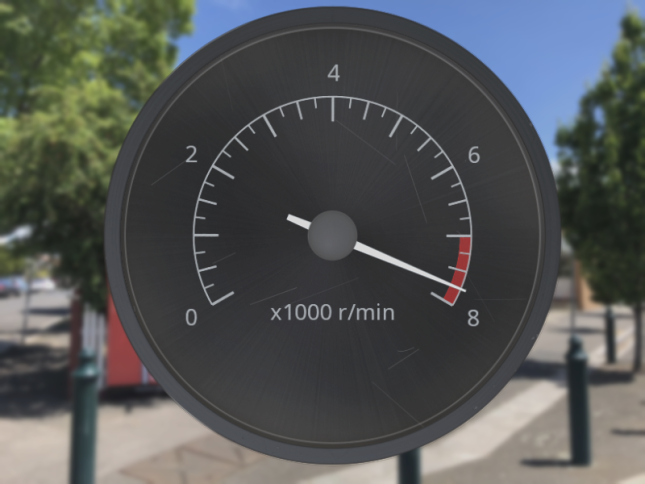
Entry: 7750 rpm
